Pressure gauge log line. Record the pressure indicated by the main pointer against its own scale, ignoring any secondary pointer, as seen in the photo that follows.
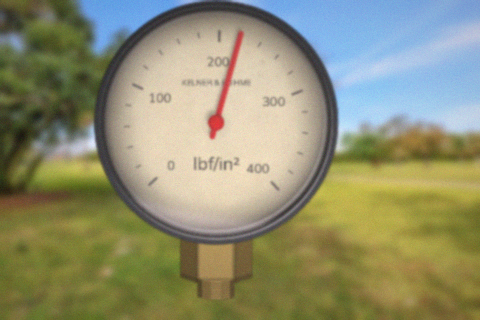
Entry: 220 psi
